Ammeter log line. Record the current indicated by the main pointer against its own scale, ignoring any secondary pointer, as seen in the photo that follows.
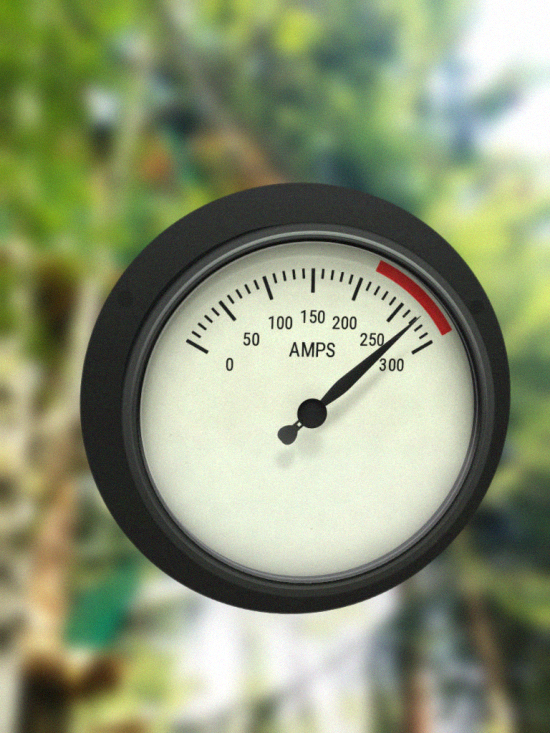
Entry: 270 A
